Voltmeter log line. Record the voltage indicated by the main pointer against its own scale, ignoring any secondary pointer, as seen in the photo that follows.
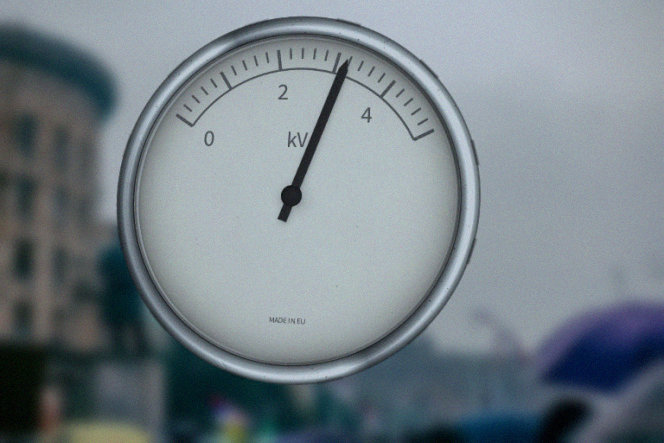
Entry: 3.2 kV
